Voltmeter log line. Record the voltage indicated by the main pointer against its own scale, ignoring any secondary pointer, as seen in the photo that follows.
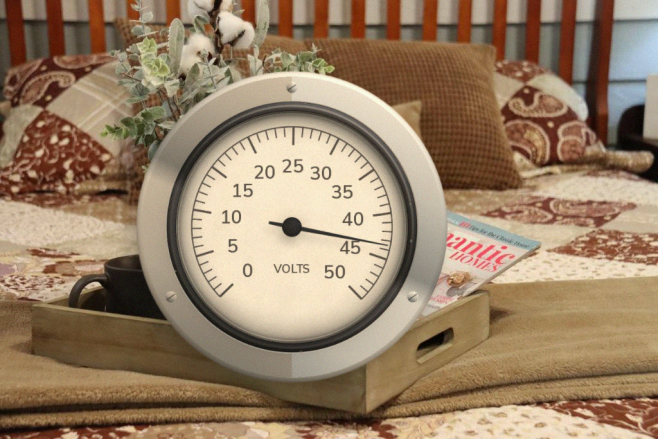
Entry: 43.5 V
